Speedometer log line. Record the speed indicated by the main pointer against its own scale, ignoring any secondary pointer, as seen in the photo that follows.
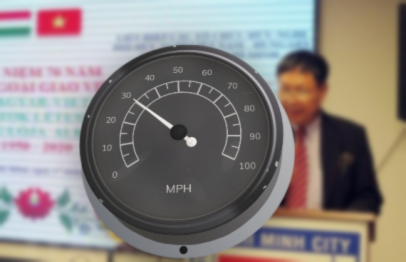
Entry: 30 mph
